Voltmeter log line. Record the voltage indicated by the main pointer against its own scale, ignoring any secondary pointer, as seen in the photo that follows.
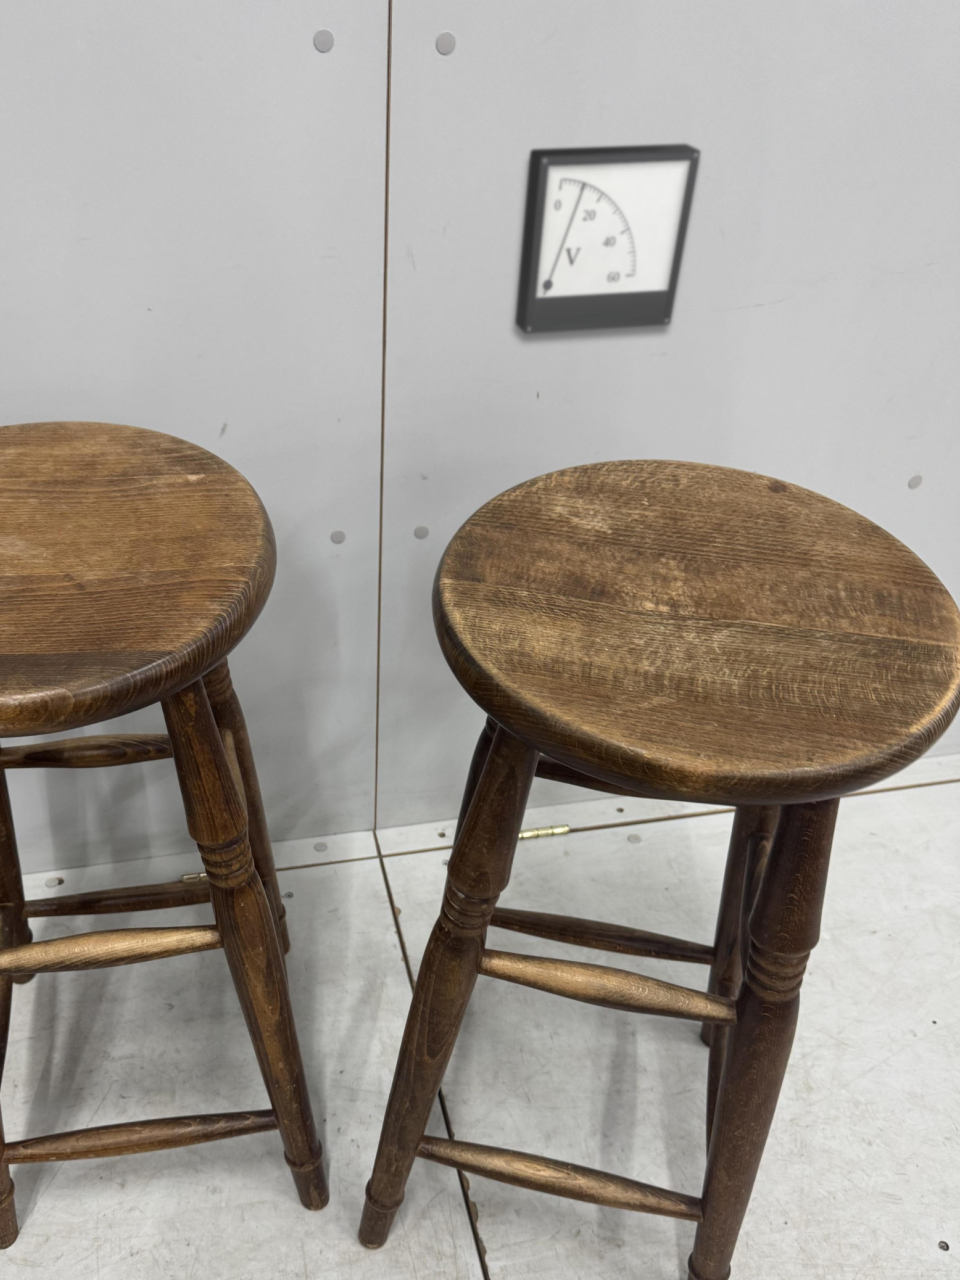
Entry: 10 V
